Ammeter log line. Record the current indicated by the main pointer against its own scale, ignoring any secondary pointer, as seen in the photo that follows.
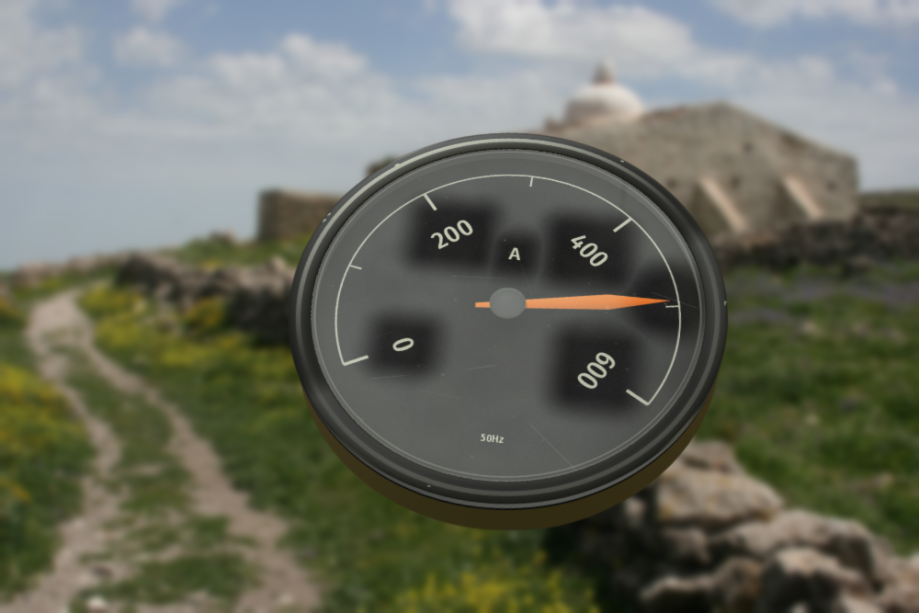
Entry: 500 A
